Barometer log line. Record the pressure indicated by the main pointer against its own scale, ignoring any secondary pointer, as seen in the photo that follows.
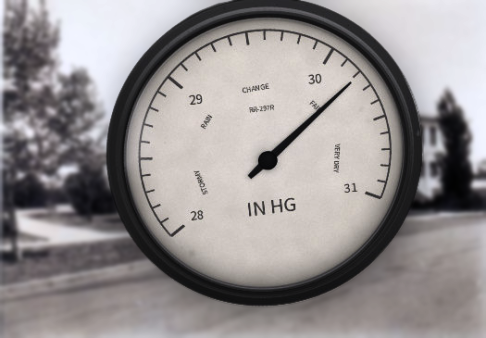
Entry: 30.2 inHg
